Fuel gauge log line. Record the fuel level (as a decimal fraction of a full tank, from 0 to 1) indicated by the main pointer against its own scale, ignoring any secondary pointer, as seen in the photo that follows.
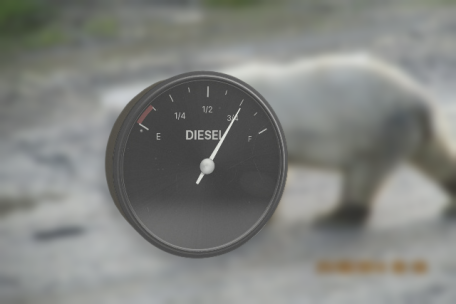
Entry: 0.75
